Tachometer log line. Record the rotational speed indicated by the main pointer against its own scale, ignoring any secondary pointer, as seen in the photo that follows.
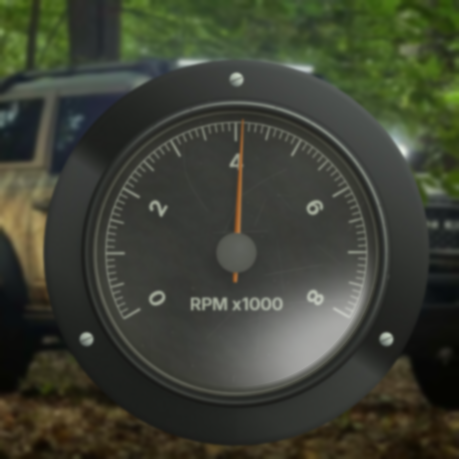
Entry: 4100 rpm
